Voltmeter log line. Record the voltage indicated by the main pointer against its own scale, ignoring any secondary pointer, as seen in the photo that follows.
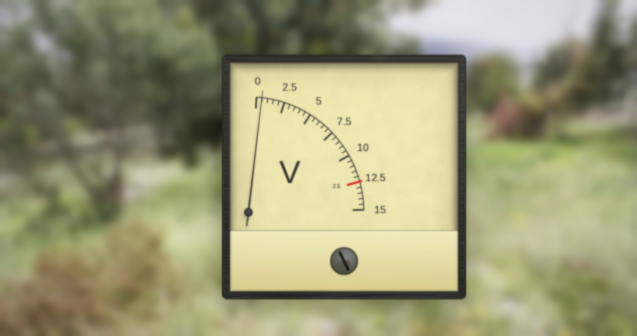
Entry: 0.5 V
